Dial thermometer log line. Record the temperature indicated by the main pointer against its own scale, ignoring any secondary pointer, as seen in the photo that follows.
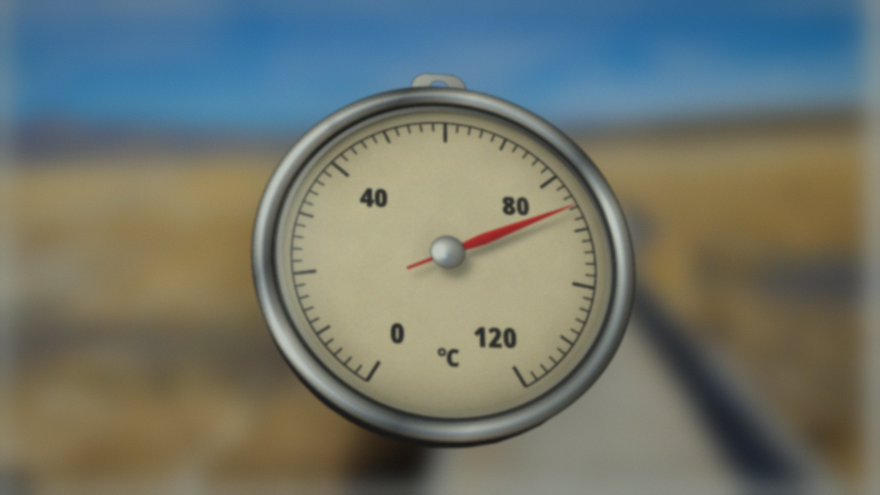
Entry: 86 °C
